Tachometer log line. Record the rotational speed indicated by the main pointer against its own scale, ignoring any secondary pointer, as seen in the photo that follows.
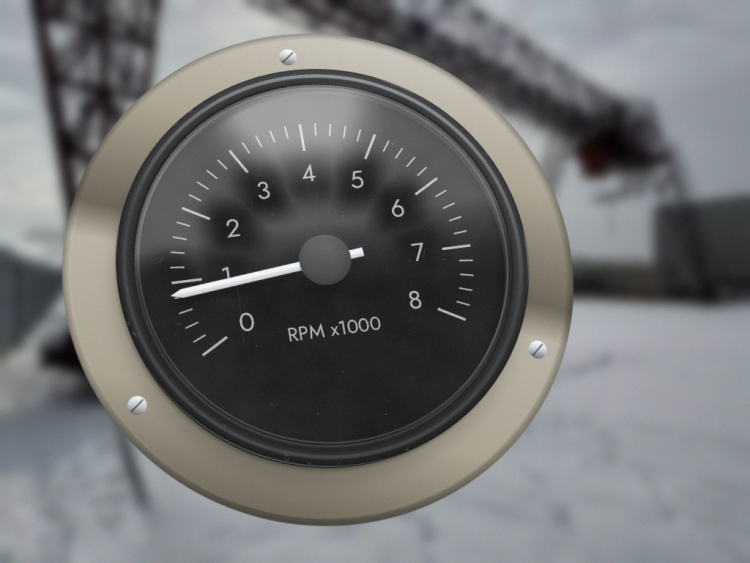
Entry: 800 rpm
